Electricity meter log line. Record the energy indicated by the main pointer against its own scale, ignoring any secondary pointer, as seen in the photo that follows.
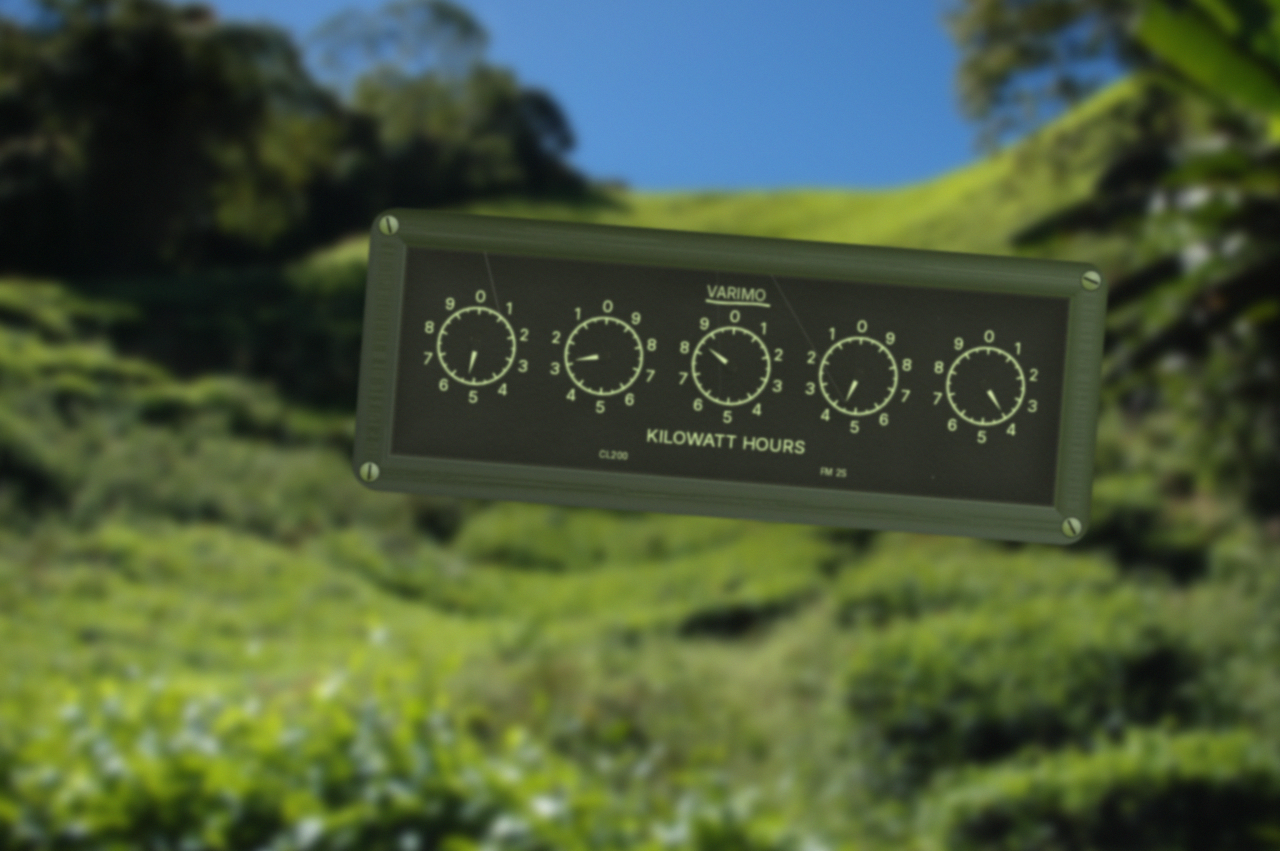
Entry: 52844 kWh
